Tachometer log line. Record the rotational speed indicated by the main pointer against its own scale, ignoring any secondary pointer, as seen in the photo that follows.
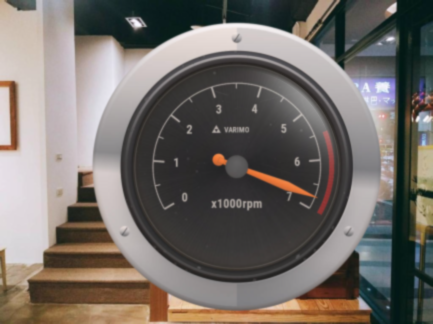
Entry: 6750 rpm
